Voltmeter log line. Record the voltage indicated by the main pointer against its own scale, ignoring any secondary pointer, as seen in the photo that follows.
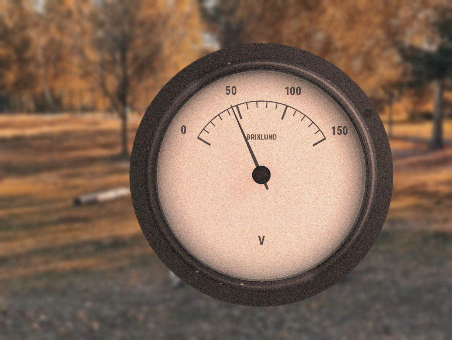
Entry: 45 V
